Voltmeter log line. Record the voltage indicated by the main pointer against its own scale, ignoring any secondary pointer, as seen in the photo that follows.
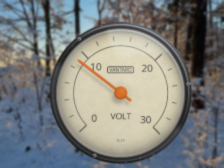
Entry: 9 V
